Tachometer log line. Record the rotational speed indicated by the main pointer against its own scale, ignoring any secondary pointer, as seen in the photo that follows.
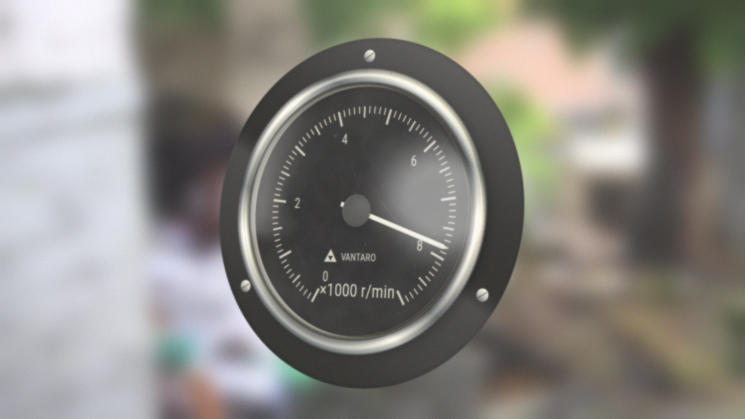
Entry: 7800 rpm
